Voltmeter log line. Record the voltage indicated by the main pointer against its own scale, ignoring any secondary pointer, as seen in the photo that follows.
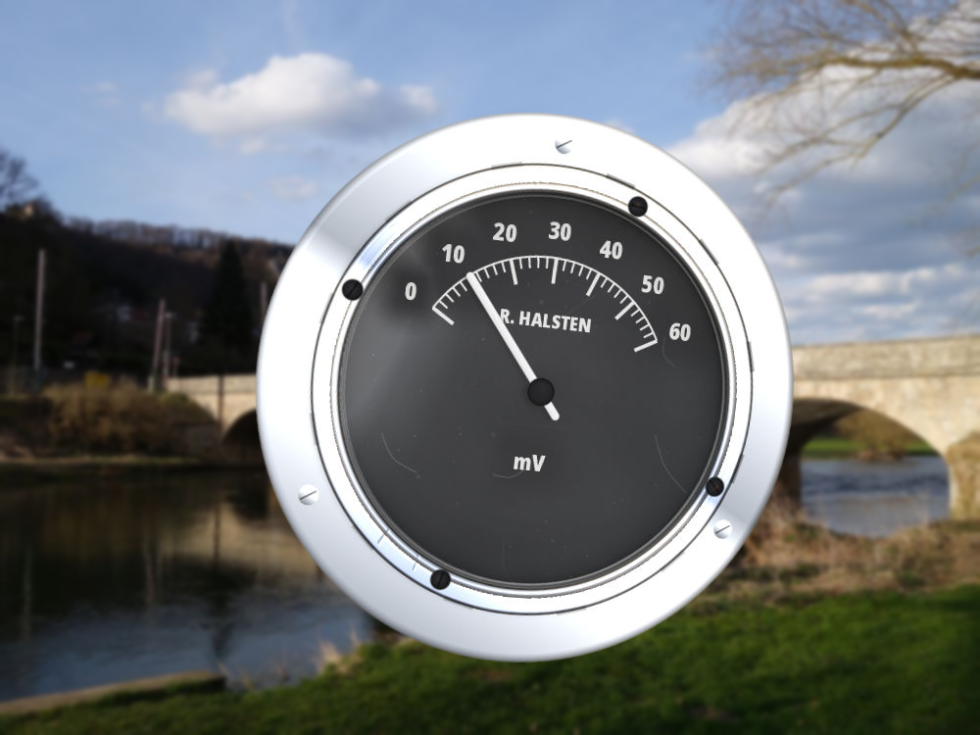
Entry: 10 mV
